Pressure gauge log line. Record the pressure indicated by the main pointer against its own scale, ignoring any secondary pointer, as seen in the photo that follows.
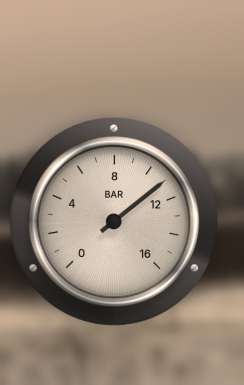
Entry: 11 bar
